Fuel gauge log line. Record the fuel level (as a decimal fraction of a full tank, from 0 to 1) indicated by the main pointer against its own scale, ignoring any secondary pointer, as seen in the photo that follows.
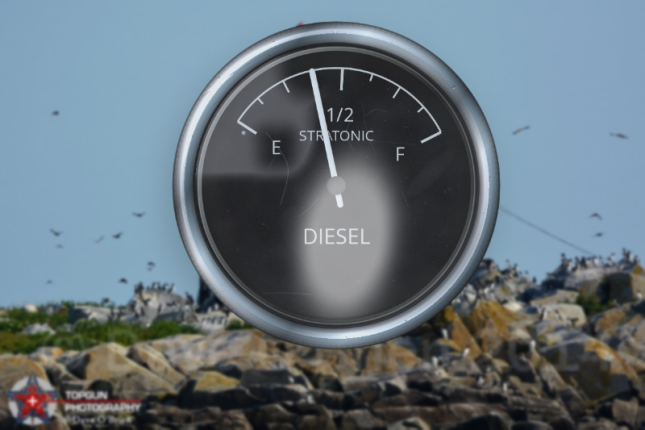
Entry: 0.375
